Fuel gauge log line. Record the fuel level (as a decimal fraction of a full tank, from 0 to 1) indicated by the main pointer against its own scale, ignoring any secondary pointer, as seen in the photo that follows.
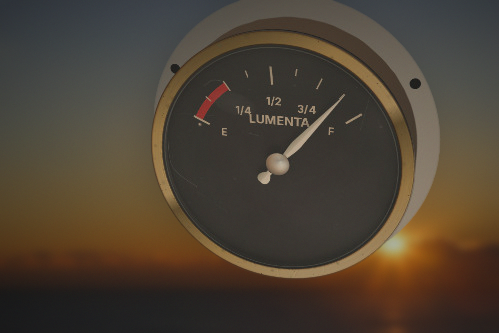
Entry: 0.875
